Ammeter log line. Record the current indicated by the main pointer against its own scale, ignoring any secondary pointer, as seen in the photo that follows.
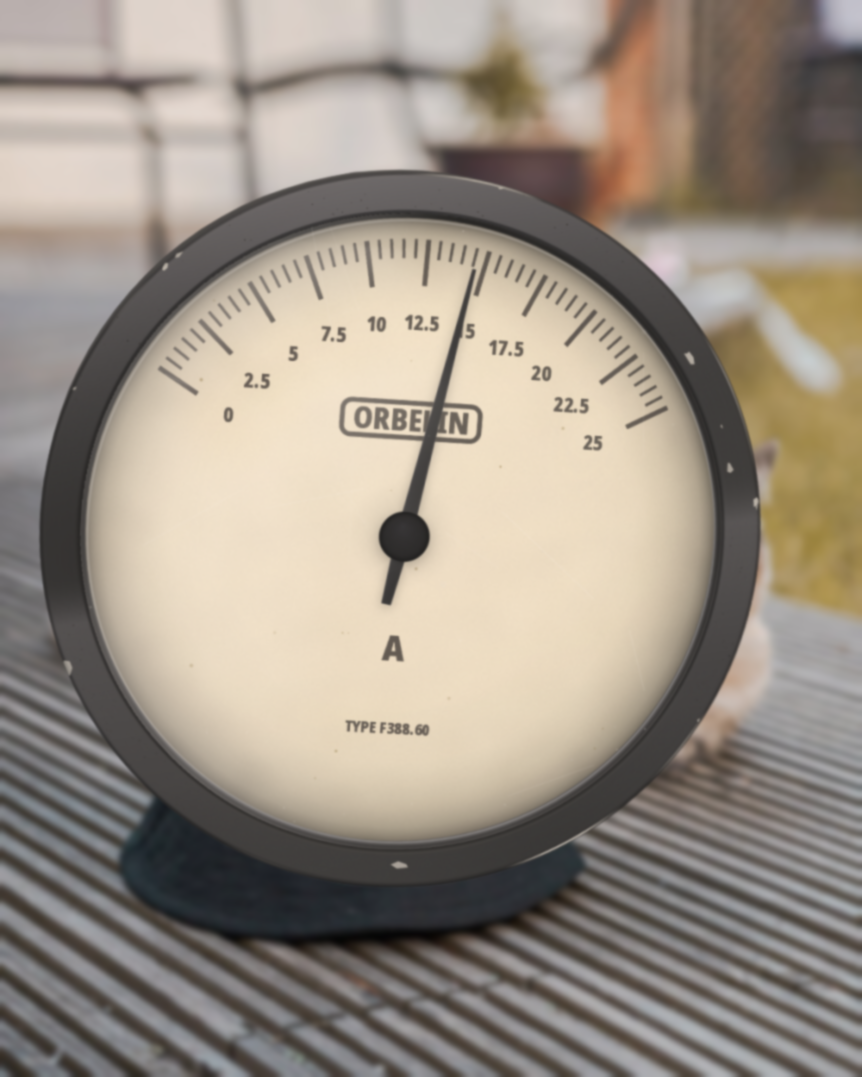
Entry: 14.5 A
